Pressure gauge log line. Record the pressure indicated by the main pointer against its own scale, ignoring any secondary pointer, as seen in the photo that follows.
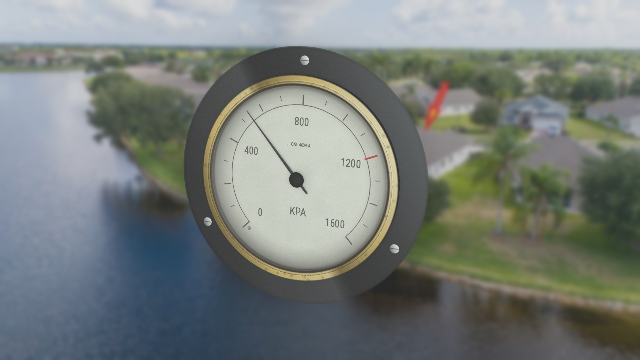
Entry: 550 kPa
